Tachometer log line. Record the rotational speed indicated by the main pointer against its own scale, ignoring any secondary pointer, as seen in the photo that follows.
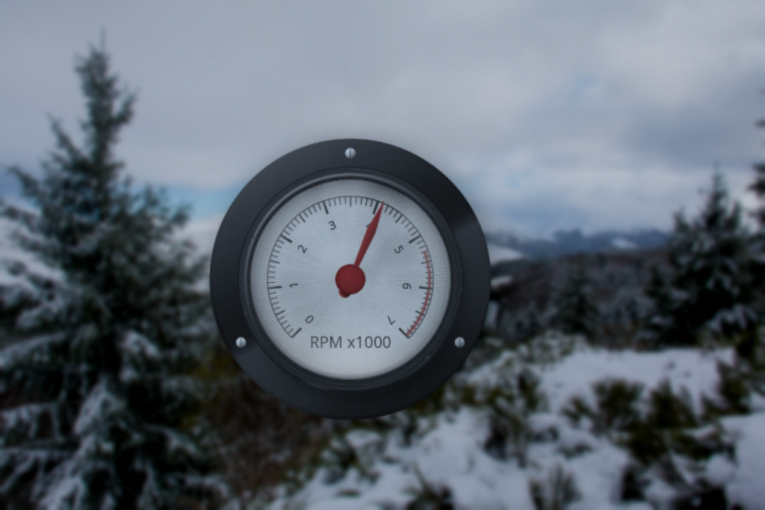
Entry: 4100 rpm
